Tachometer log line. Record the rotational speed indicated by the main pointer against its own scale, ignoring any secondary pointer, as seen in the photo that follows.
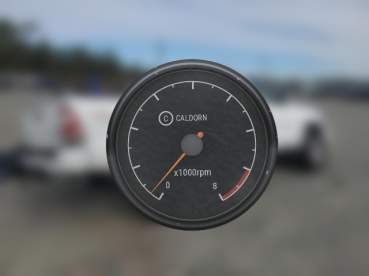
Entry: 250 rpm
